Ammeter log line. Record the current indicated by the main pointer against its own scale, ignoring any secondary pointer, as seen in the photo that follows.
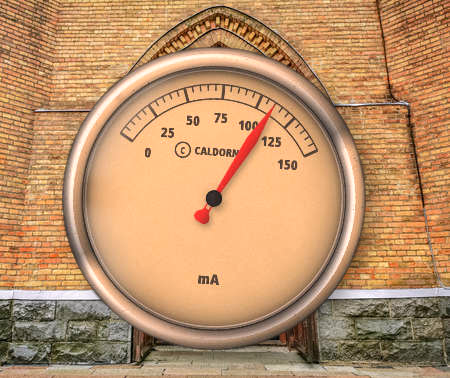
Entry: 110 mA
